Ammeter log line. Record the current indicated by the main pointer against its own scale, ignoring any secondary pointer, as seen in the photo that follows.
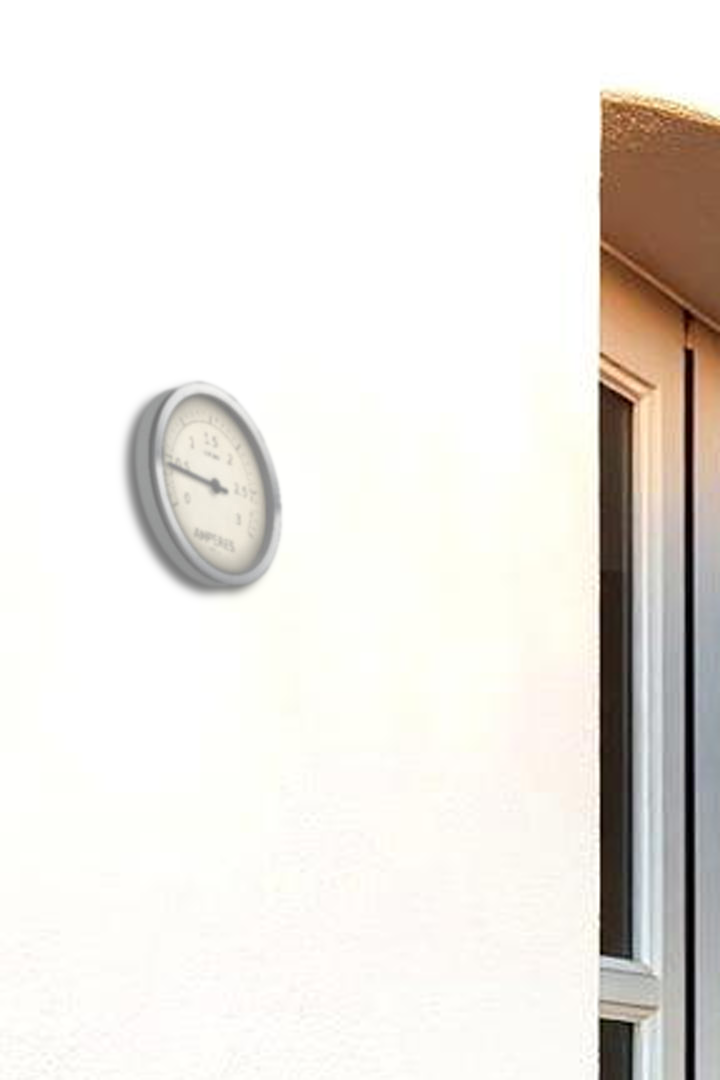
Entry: 0.4 A
